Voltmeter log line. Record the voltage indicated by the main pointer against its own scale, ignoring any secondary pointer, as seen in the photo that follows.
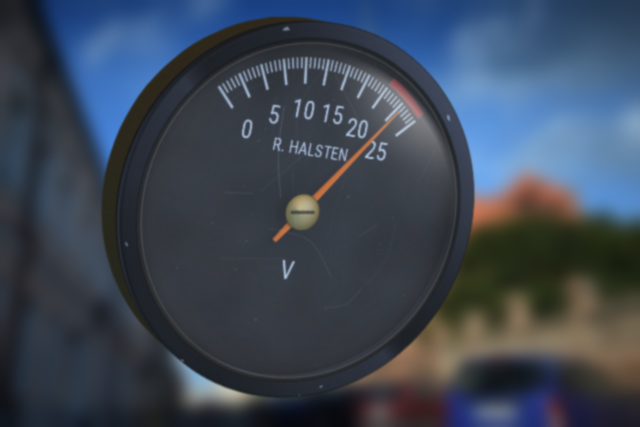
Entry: 22.5 V
